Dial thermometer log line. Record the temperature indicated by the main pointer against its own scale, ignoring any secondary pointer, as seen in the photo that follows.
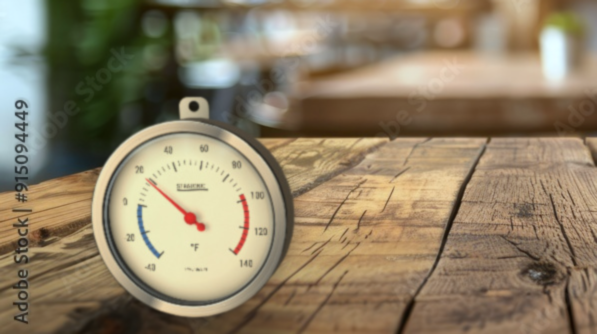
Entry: 20 °F
